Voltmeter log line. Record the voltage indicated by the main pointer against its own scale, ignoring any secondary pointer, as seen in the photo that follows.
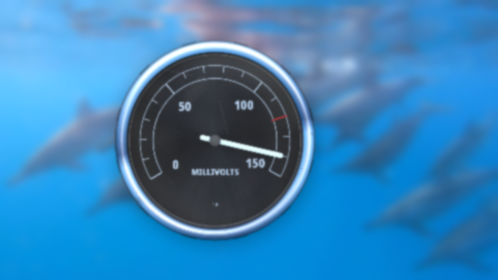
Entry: 140 mV
